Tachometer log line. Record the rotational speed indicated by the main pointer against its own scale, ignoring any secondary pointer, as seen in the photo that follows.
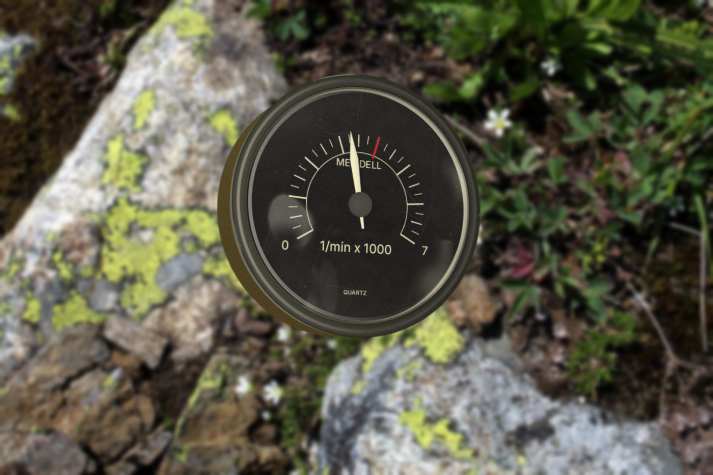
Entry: 3250 rpm
